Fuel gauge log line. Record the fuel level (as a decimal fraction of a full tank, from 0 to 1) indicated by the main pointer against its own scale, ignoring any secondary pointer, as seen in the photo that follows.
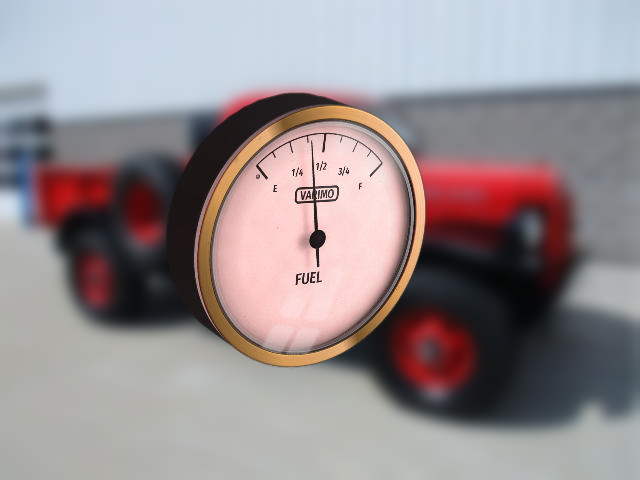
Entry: 0.375
